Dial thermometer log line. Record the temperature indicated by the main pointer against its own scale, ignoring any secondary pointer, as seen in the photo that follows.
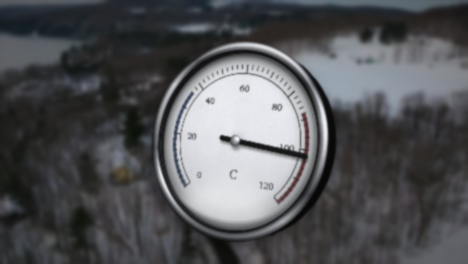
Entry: 102 °C
